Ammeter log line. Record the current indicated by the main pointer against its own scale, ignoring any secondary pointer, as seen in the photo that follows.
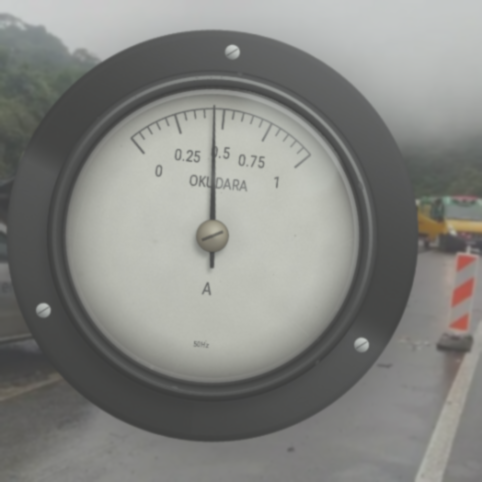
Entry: 0.45 A
